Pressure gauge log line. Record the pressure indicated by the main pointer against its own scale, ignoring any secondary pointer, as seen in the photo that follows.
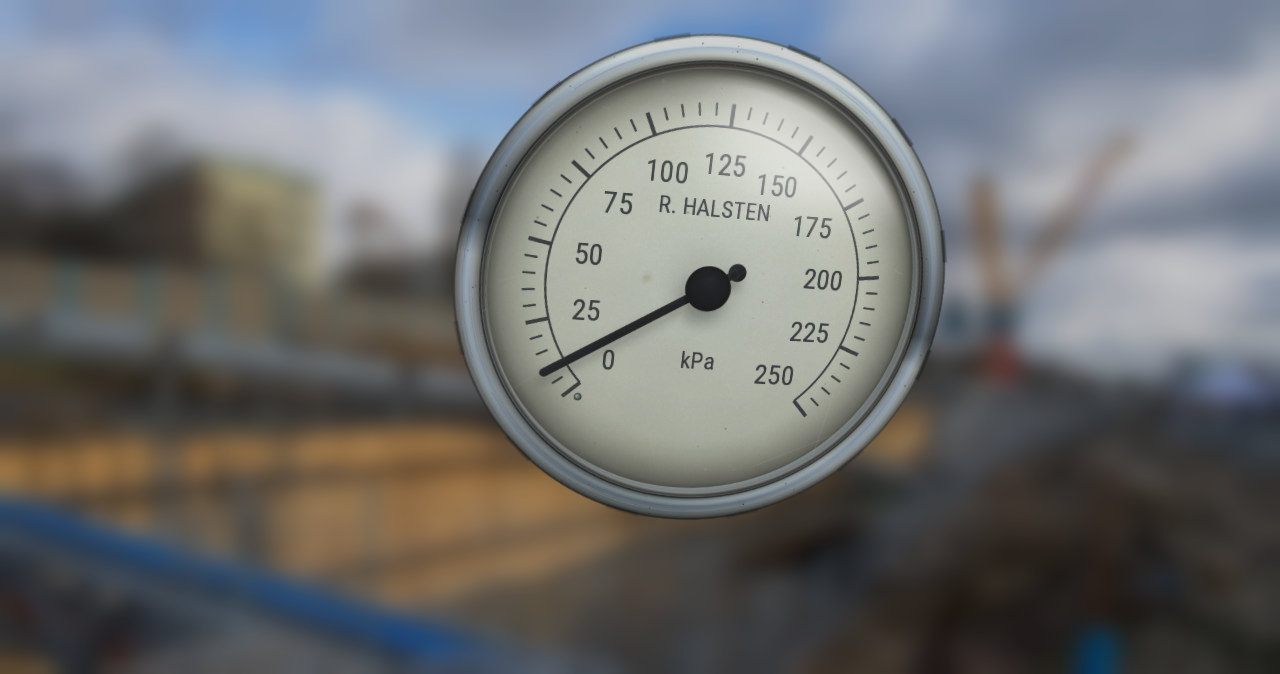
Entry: 10 kPa
